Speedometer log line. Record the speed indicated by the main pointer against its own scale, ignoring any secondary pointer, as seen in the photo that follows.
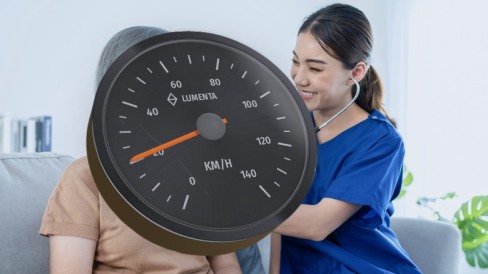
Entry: 20 km/h
